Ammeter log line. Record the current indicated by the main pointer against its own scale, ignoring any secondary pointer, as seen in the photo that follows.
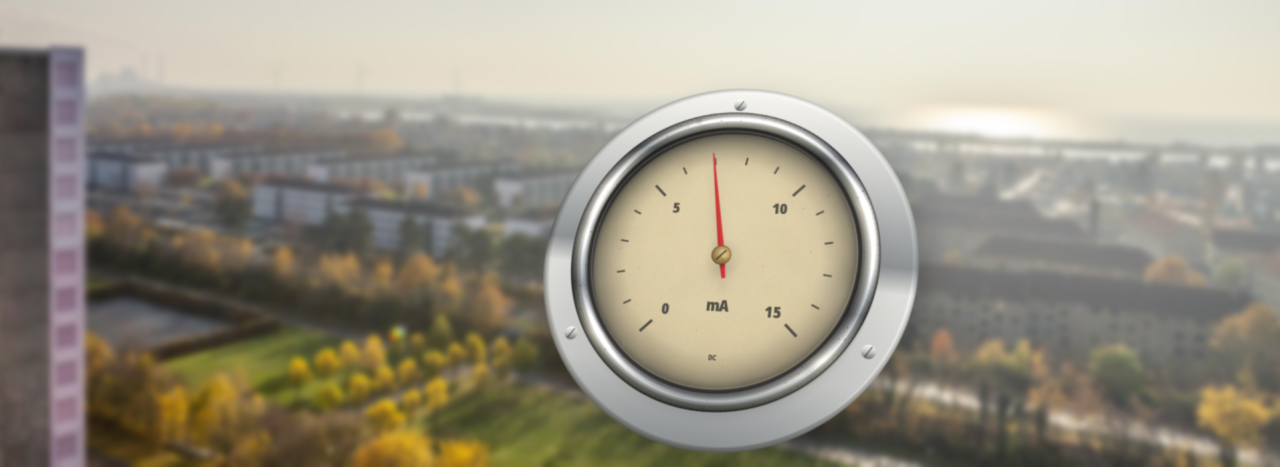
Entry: 7 mA
